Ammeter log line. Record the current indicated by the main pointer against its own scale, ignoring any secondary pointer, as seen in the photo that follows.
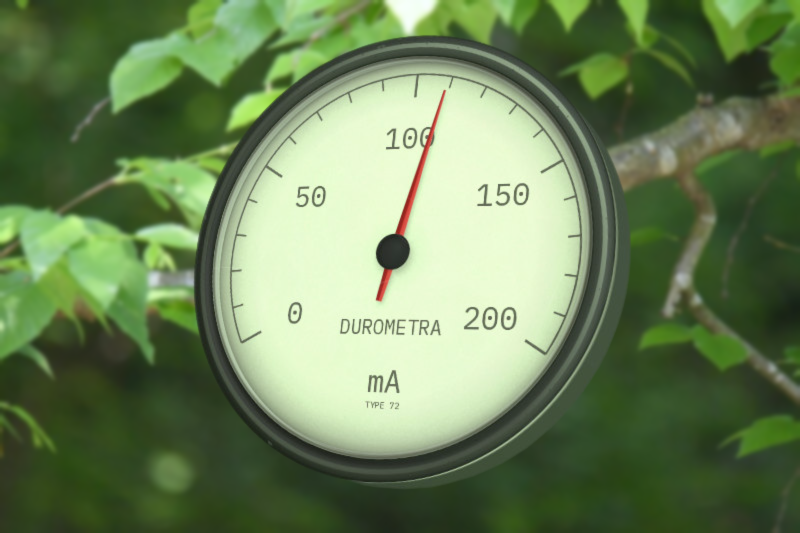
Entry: 110 mA
